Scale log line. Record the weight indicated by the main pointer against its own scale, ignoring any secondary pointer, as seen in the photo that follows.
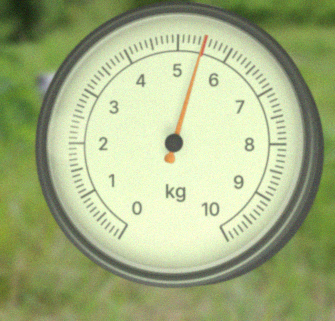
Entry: 5.5 kg
